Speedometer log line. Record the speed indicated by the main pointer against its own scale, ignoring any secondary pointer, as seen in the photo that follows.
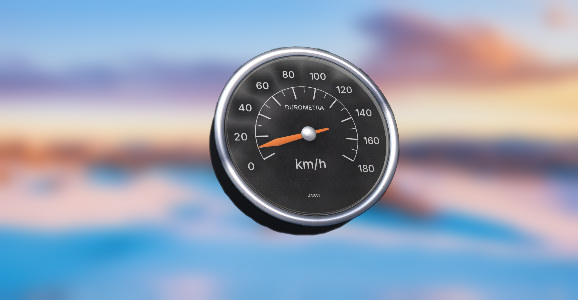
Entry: 10 km/h
